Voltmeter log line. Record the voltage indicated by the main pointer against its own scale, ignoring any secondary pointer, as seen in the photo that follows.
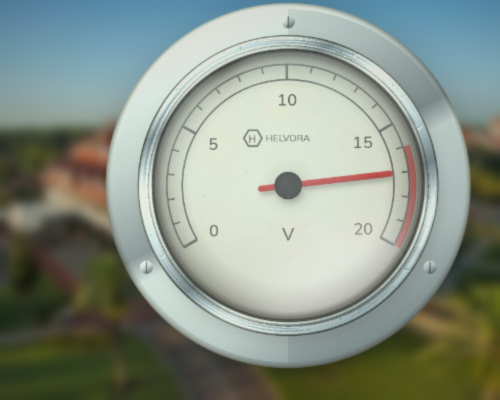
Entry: 17 V
